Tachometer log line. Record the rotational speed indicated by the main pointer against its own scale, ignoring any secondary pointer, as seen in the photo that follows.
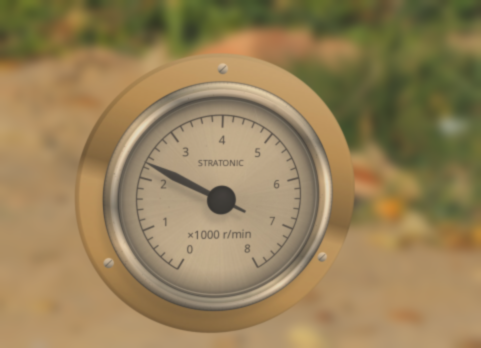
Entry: 2300 rpm
